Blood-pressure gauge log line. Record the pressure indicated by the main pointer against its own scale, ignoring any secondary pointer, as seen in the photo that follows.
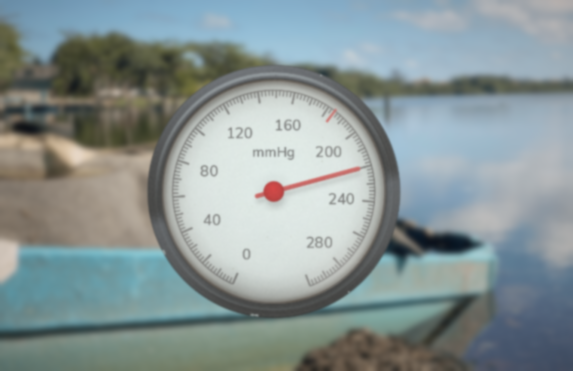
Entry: 220 mmHg
